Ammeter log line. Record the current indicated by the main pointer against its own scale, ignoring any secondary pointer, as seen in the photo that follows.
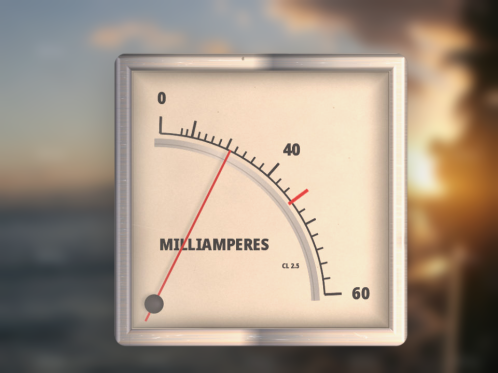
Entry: 31 mA
